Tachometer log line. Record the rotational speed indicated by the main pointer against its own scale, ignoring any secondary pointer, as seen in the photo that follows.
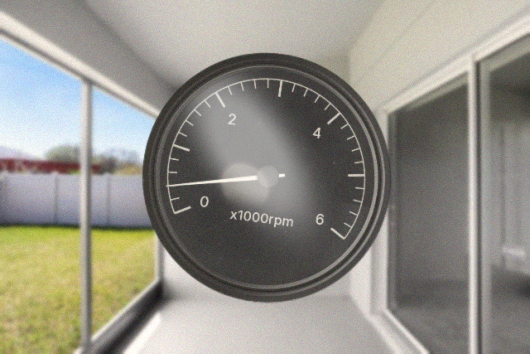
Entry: 400 rpm
